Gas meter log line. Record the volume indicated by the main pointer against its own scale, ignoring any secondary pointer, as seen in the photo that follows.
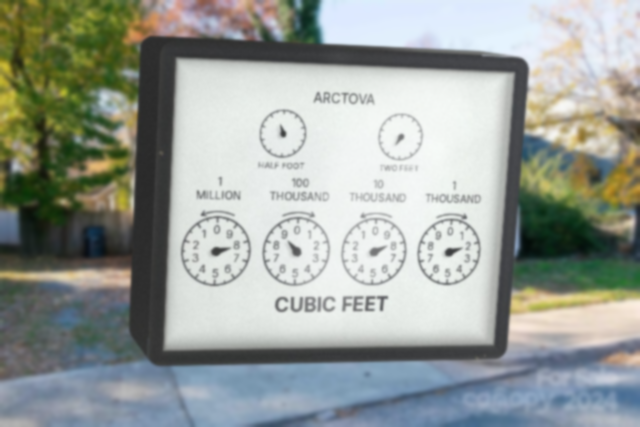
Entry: 788200 ft³
